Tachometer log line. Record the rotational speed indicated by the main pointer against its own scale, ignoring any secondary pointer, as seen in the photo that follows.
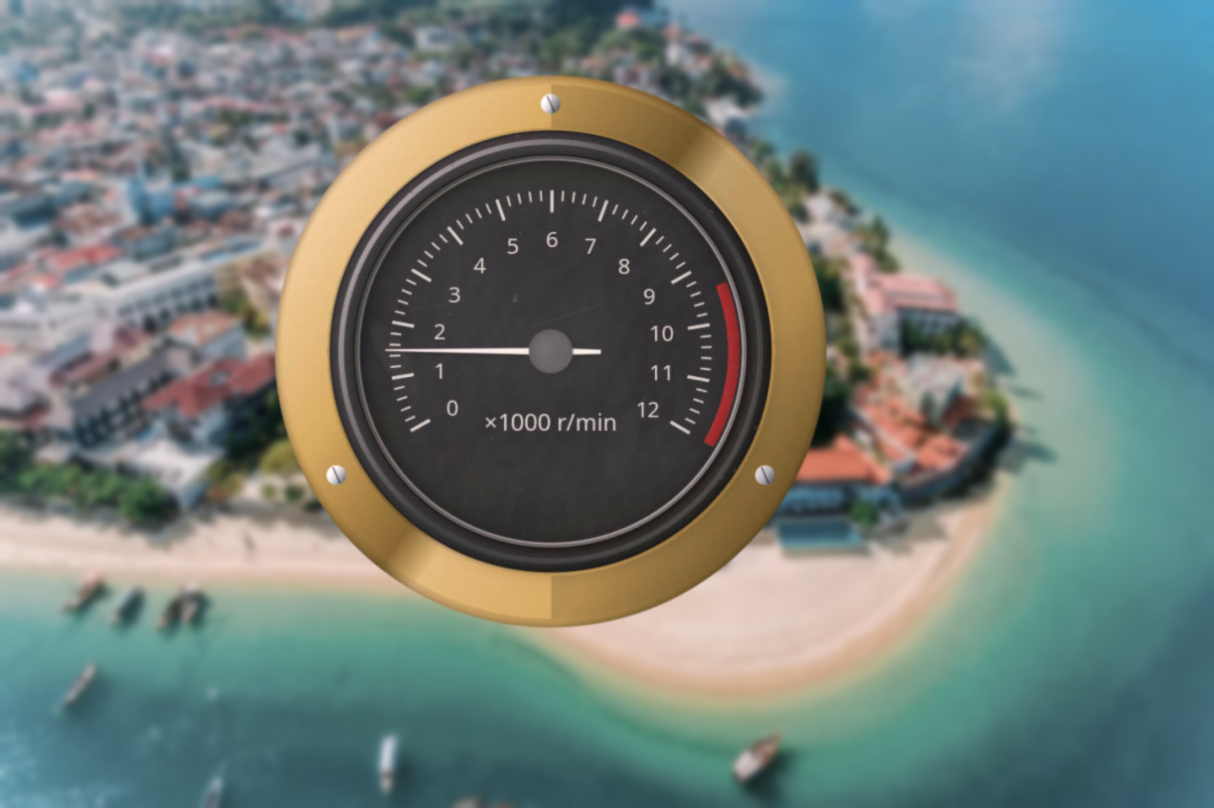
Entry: 1500 rpm
